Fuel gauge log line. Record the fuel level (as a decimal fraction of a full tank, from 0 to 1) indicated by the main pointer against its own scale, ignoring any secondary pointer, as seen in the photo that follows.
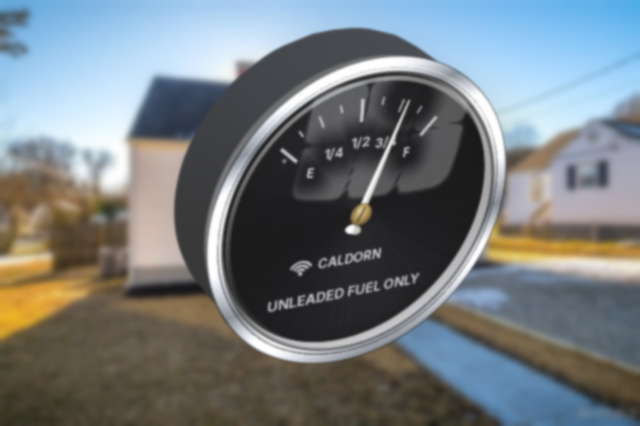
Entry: 0.75
